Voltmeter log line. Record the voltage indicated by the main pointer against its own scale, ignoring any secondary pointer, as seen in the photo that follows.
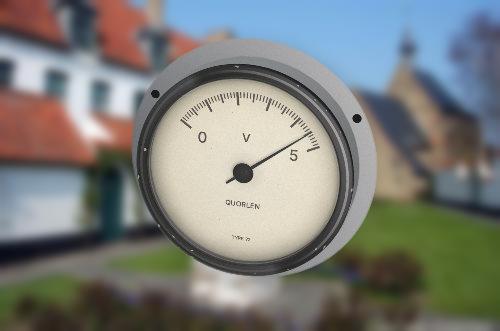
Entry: 4.5 V
